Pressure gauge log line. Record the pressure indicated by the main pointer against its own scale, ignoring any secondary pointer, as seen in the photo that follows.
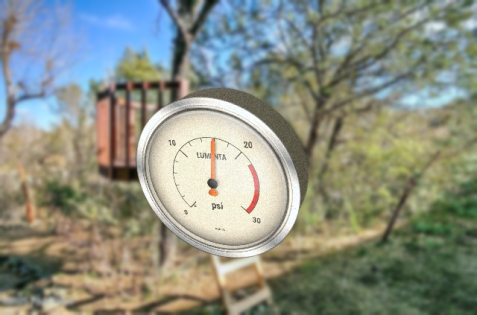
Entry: 16 psi
